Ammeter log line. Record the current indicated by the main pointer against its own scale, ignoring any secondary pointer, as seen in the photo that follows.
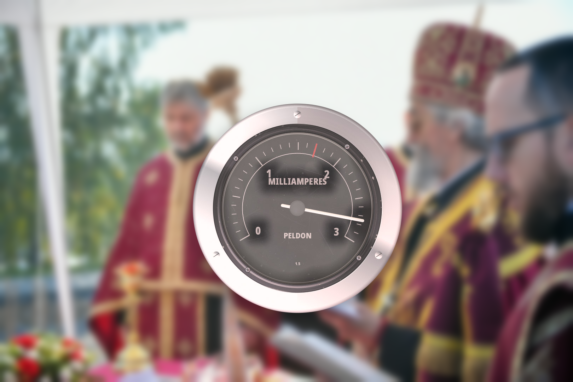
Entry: 2.75 mA
